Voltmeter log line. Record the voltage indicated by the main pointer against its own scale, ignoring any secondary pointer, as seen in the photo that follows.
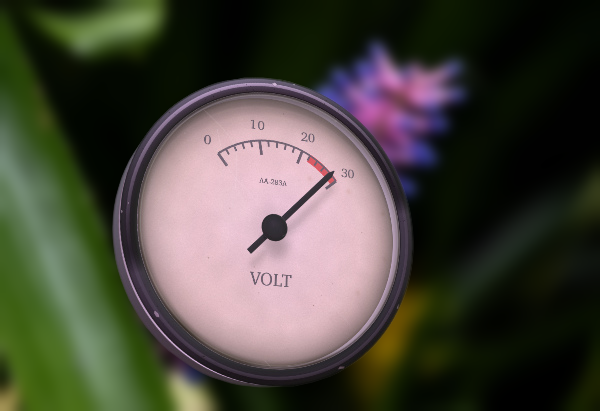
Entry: 28 V
